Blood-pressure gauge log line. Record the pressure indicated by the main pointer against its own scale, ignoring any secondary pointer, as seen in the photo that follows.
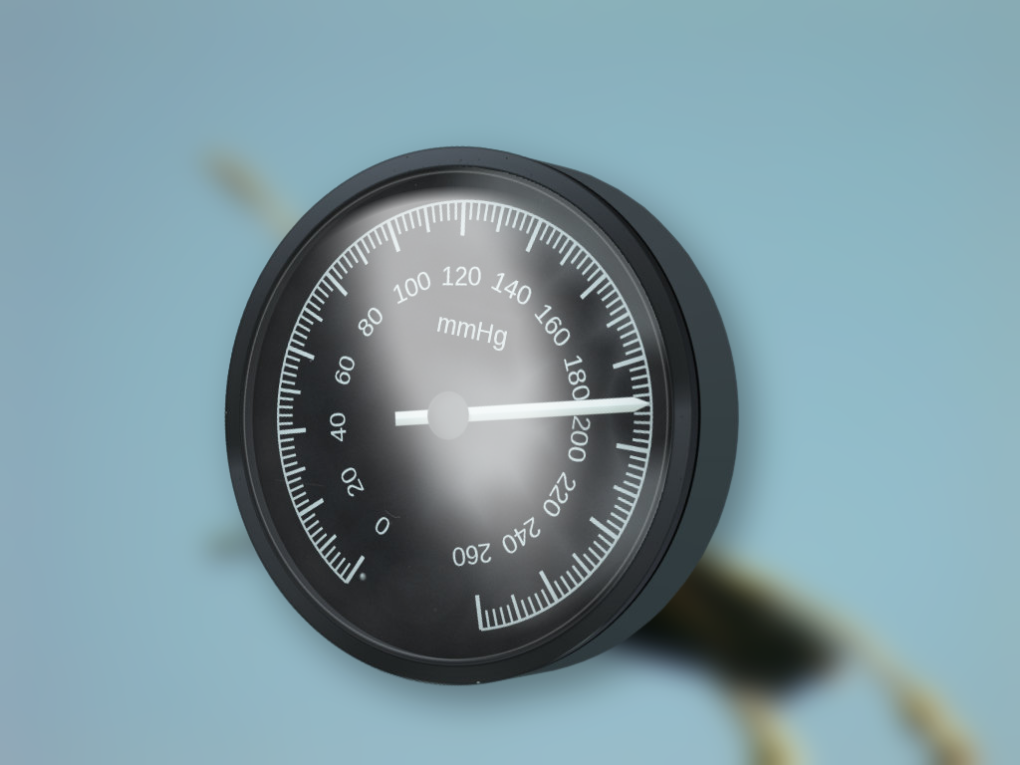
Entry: 190 mmHg
